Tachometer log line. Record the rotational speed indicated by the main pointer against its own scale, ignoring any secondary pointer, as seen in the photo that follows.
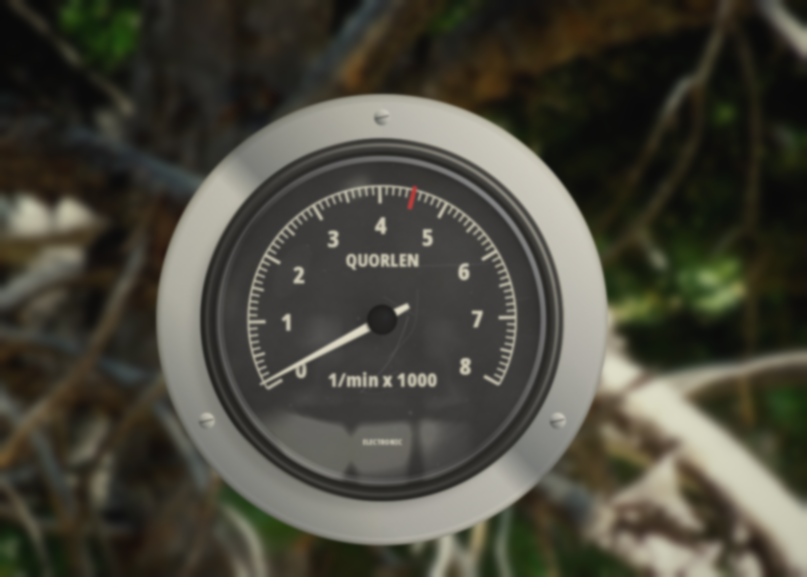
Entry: 100 rpm
